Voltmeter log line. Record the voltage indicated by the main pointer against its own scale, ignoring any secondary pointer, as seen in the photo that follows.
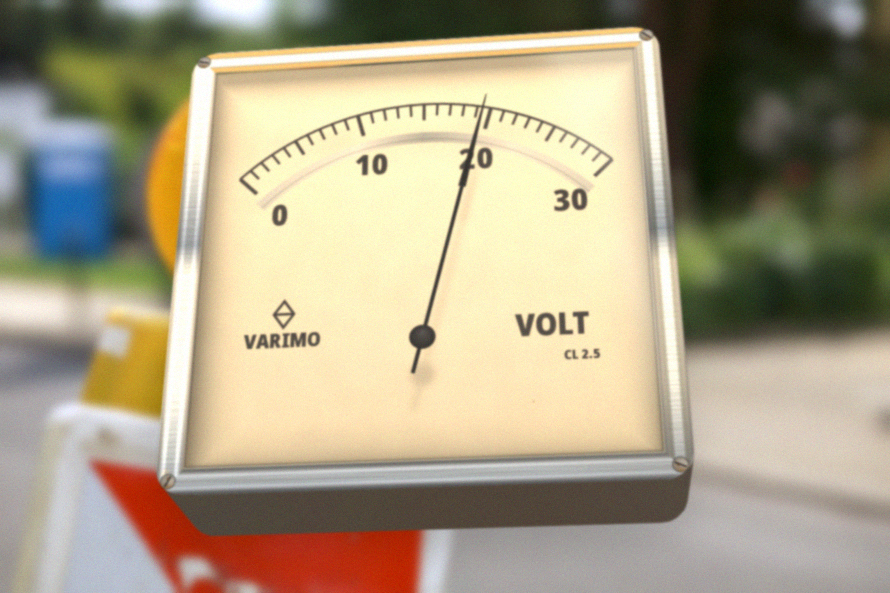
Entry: 19.5 V
